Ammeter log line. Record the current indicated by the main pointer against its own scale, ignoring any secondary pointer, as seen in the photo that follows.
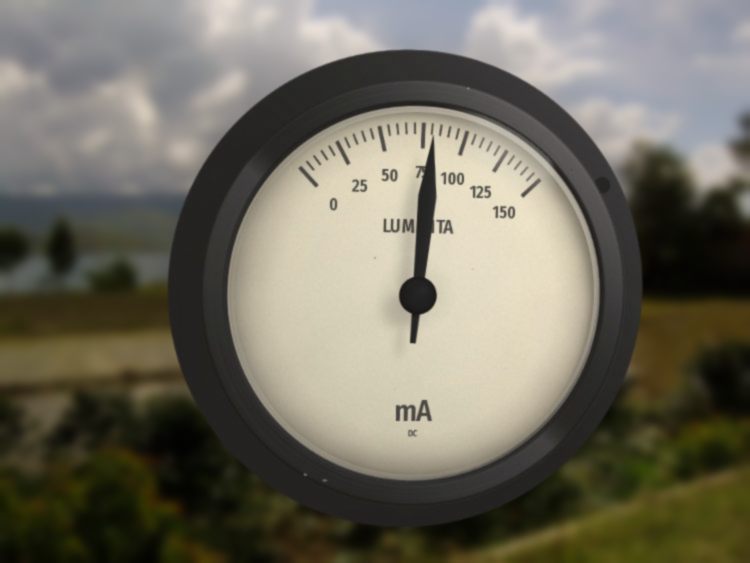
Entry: 80 mA
